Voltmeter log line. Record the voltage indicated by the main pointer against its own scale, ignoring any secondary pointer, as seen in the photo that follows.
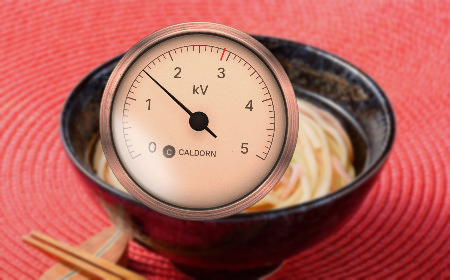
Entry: 1.5 kV
